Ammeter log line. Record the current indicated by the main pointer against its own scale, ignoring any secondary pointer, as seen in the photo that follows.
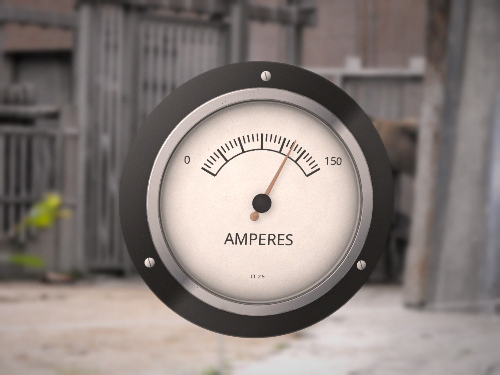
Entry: 110 A
